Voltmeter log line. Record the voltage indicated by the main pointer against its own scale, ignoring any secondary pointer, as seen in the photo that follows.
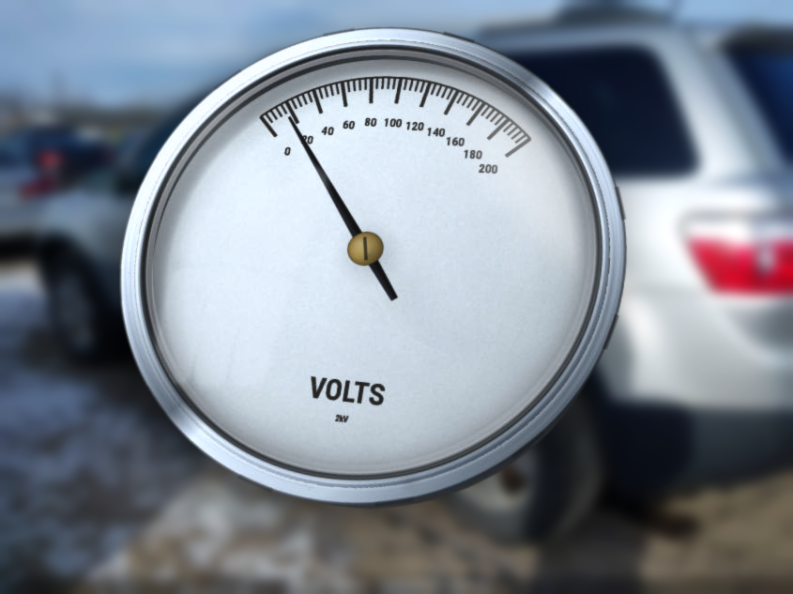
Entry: 16 V
